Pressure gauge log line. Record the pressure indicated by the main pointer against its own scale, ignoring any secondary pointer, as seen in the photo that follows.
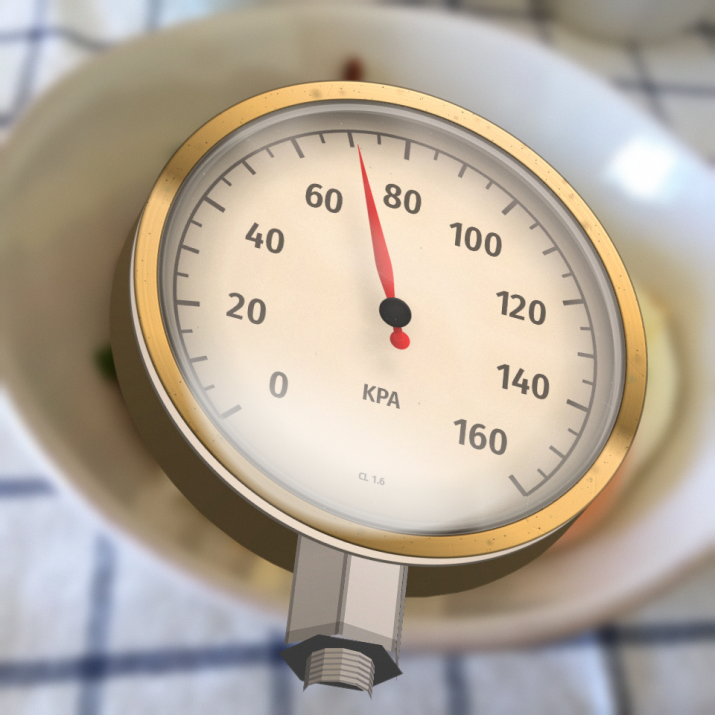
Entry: 70 kPa
